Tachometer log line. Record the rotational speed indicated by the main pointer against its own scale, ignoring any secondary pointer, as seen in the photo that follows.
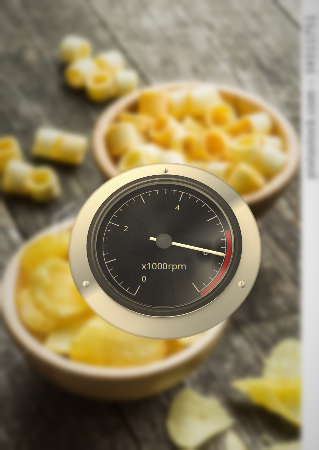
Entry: 6000 rpm
